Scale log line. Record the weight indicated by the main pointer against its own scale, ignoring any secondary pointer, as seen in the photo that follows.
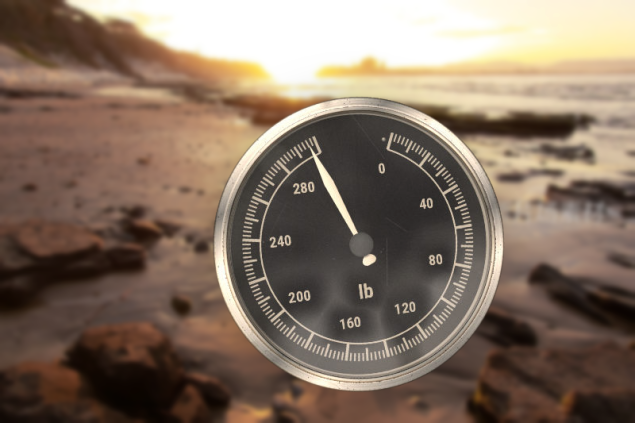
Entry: 296 lb
